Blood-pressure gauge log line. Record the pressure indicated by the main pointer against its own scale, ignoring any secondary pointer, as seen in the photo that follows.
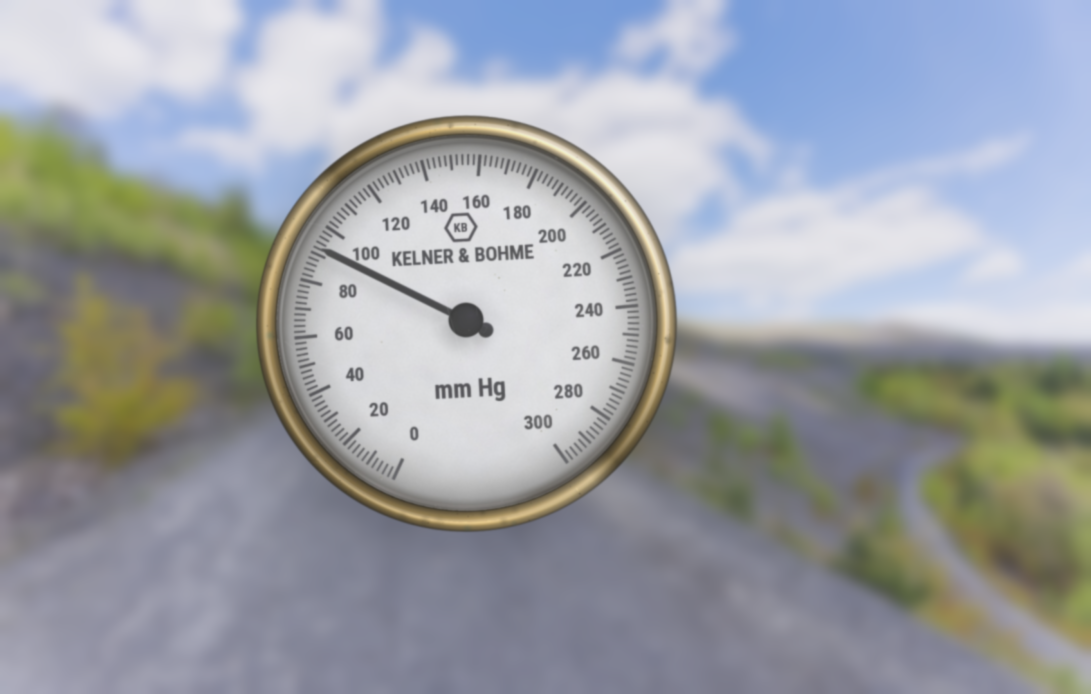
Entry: 92 mmHg
